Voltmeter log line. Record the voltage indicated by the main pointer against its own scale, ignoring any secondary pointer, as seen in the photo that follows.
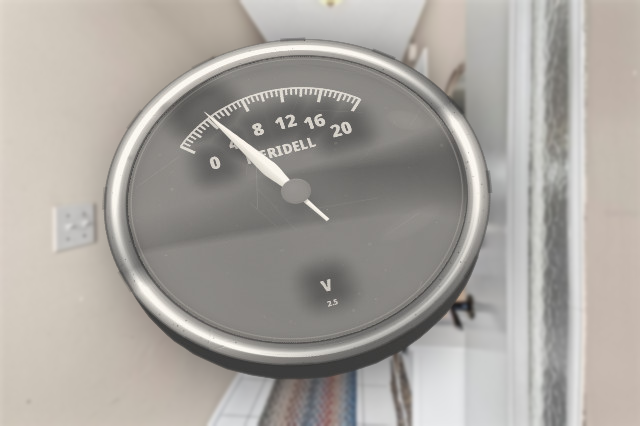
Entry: 4 V
